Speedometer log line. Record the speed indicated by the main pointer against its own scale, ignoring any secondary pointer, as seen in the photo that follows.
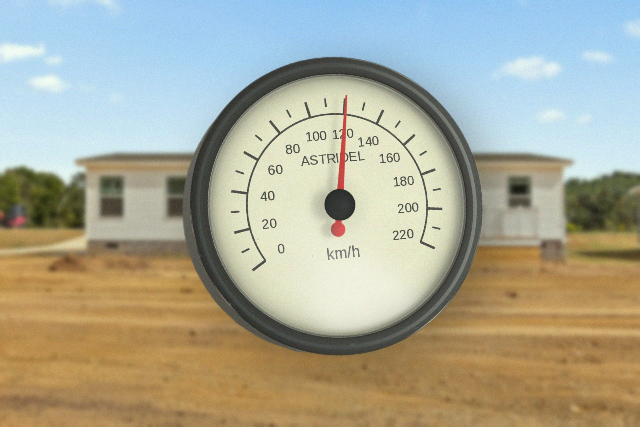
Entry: 120 km/h
